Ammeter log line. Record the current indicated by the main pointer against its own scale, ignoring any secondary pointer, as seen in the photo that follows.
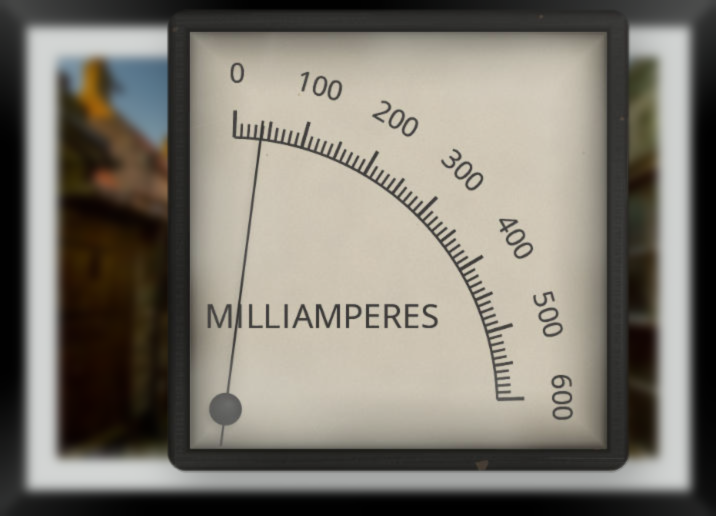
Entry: 40 mA
